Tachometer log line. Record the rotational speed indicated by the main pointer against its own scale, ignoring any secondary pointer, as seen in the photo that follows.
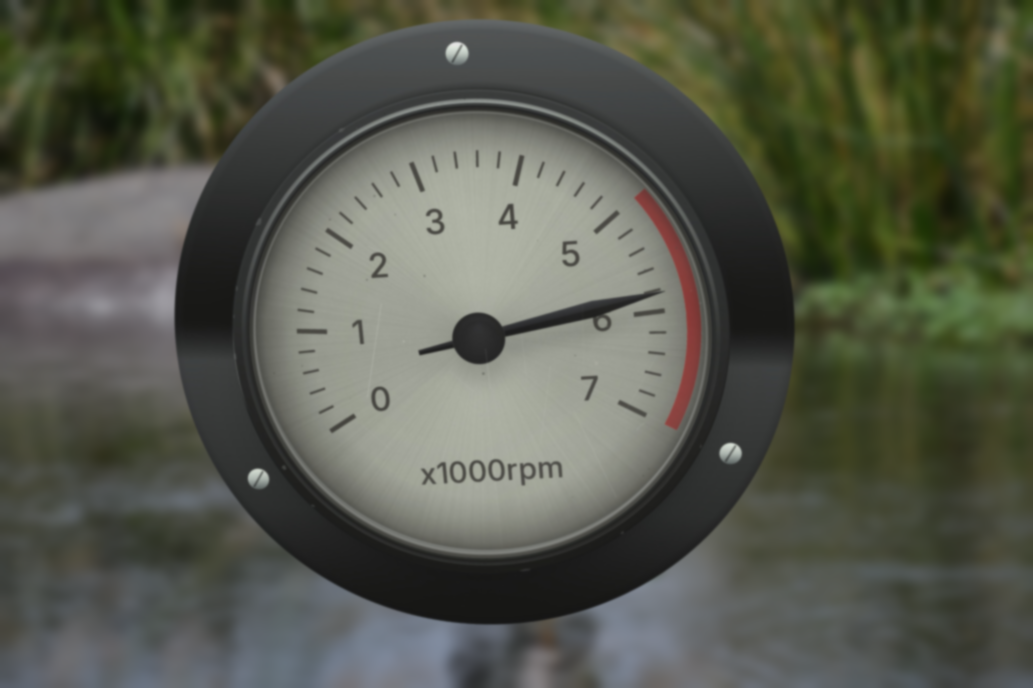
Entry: 5800 rpm
